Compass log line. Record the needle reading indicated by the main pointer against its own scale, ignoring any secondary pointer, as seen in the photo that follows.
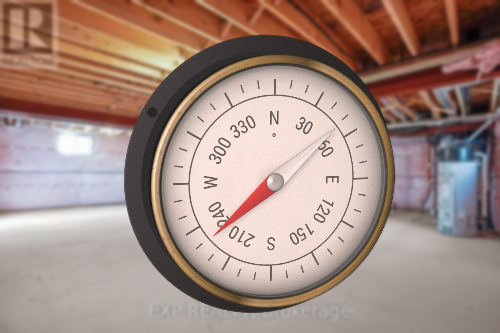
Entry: 230 °
